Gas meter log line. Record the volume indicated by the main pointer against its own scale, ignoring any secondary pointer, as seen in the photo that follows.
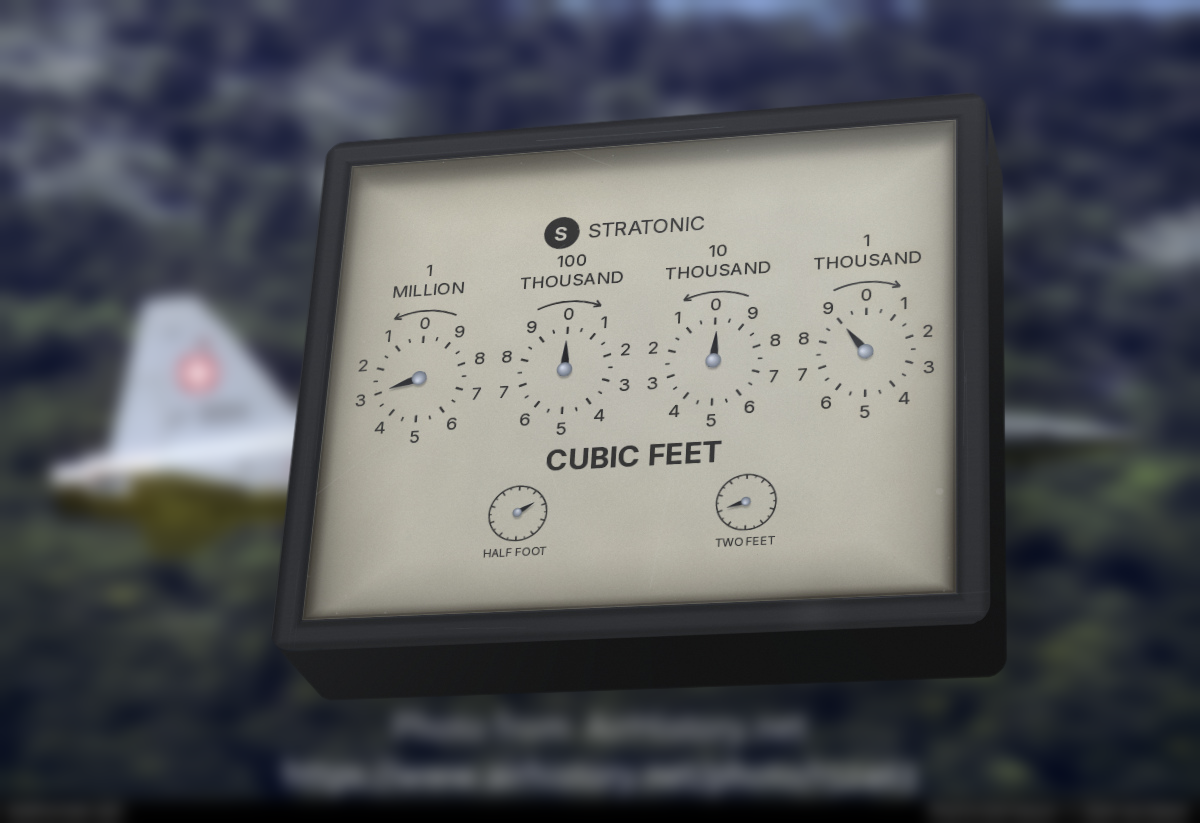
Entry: 299900 ft³
